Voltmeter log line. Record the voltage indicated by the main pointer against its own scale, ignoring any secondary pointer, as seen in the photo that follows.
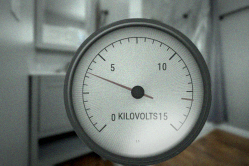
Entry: 3.75 kV
